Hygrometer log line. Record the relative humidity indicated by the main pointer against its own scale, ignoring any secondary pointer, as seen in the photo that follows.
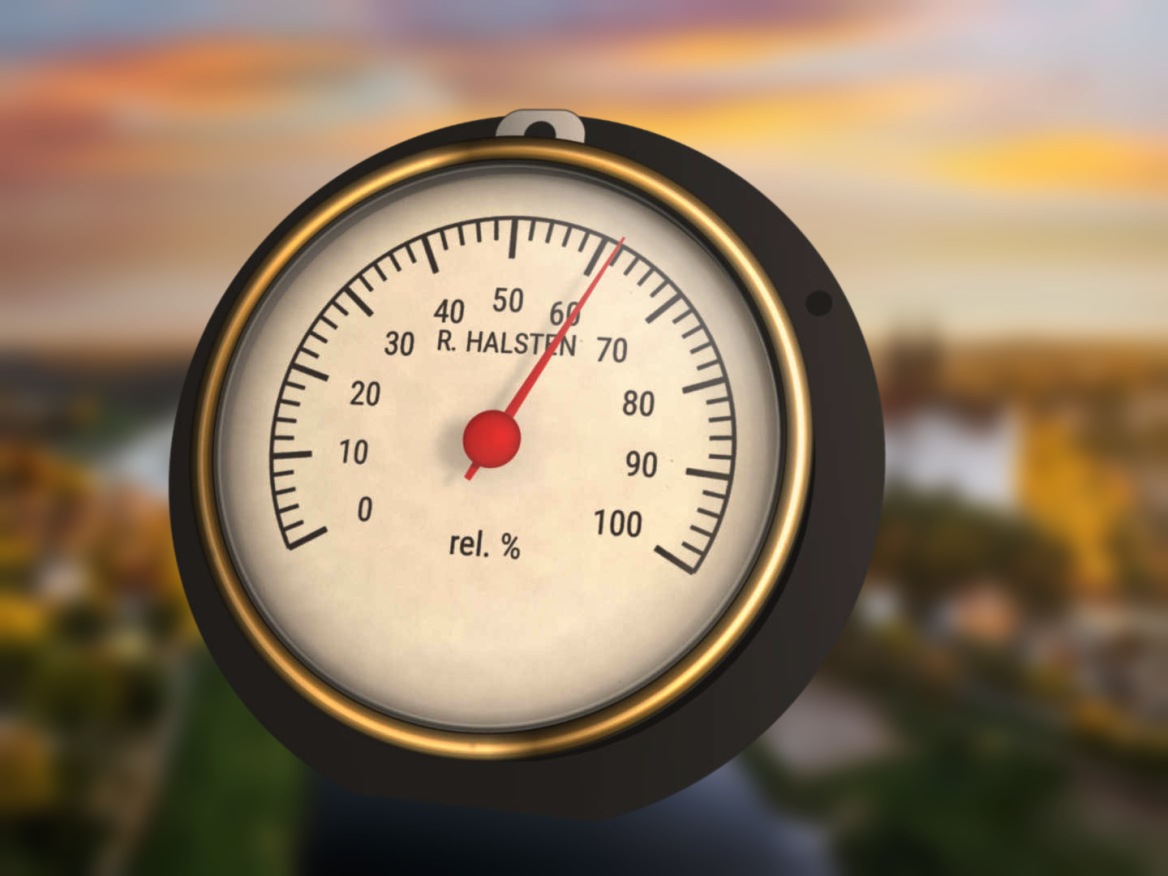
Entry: 62 %
